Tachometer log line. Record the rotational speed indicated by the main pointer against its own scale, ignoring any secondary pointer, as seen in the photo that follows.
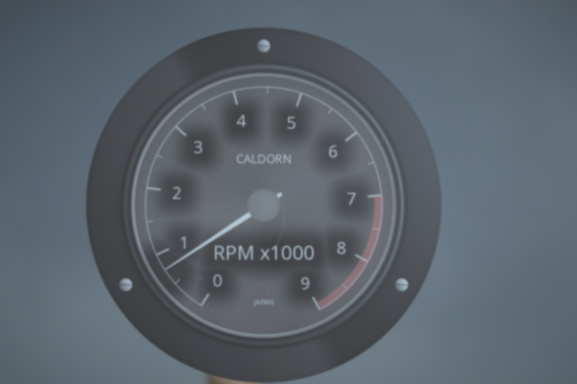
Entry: 750 rpm
